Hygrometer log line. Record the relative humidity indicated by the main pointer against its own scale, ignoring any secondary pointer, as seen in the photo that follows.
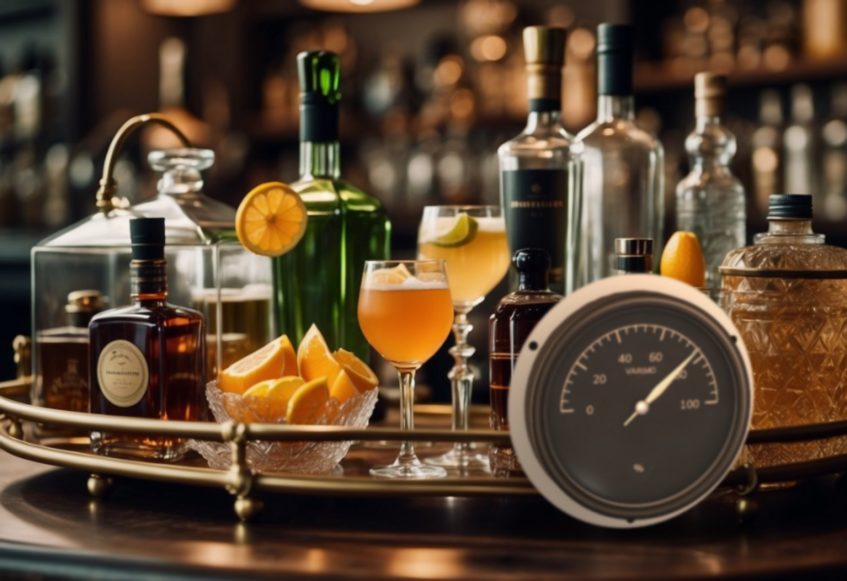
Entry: 76 %
